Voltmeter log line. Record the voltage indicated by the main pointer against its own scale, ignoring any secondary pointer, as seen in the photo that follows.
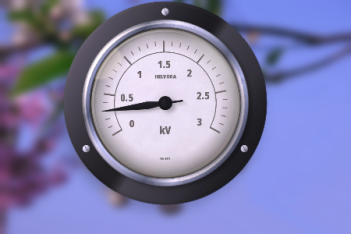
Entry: 0.3 kV
